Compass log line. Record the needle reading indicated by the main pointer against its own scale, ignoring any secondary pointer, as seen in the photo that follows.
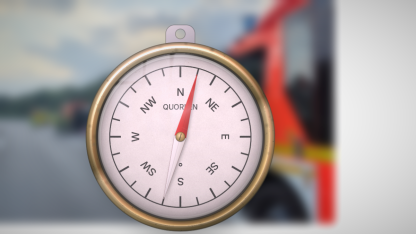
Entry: 15 °
